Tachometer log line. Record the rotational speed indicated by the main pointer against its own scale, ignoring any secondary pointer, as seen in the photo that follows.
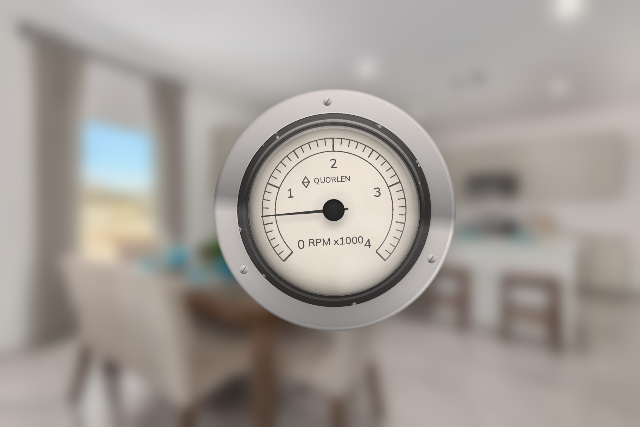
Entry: 600 rpm
